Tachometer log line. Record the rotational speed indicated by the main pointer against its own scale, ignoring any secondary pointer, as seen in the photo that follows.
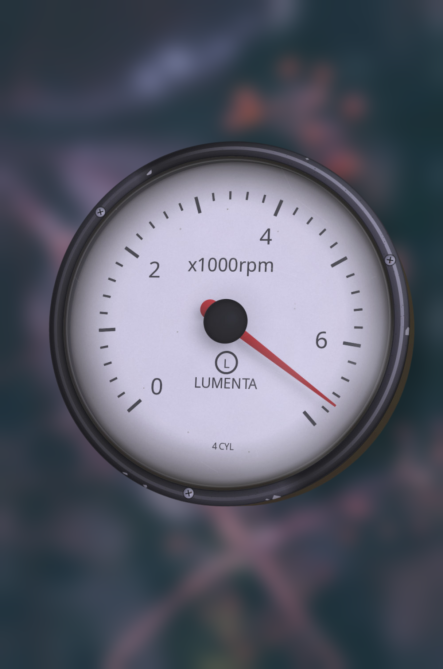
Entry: 6700 rpm
